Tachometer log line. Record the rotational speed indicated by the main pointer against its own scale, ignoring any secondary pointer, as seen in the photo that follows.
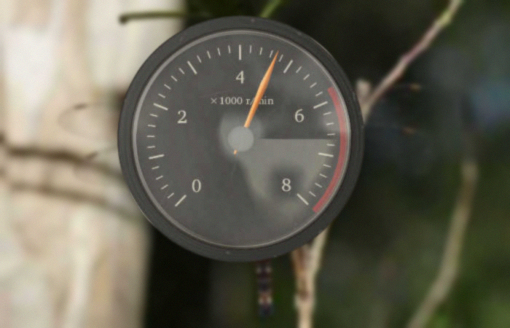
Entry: 4700 rpm
